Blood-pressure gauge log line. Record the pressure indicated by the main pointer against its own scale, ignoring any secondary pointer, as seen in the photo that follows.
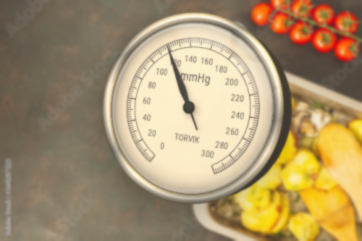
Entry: 120 mmHg
